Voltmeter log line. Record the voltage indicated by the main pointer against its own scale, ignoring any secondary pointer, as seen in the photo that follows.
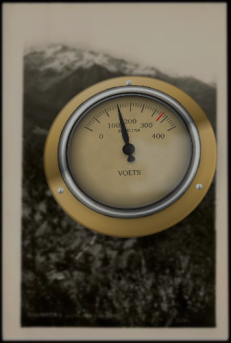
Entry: 150 V
